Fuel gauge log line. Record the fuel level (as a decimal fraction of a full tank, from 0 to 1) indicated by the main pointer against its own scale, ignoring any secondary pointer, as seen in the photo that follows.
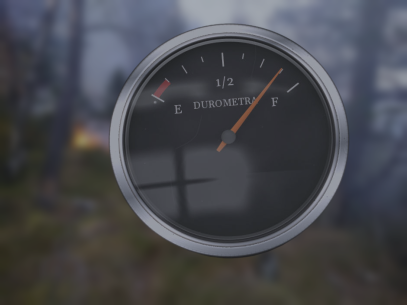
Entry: 0.875
